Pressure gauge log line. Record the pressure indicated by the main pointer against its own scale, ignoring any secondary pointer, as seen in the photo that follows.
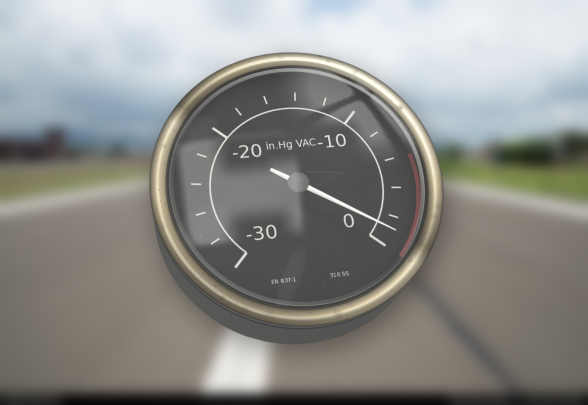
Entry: -1 inHg
